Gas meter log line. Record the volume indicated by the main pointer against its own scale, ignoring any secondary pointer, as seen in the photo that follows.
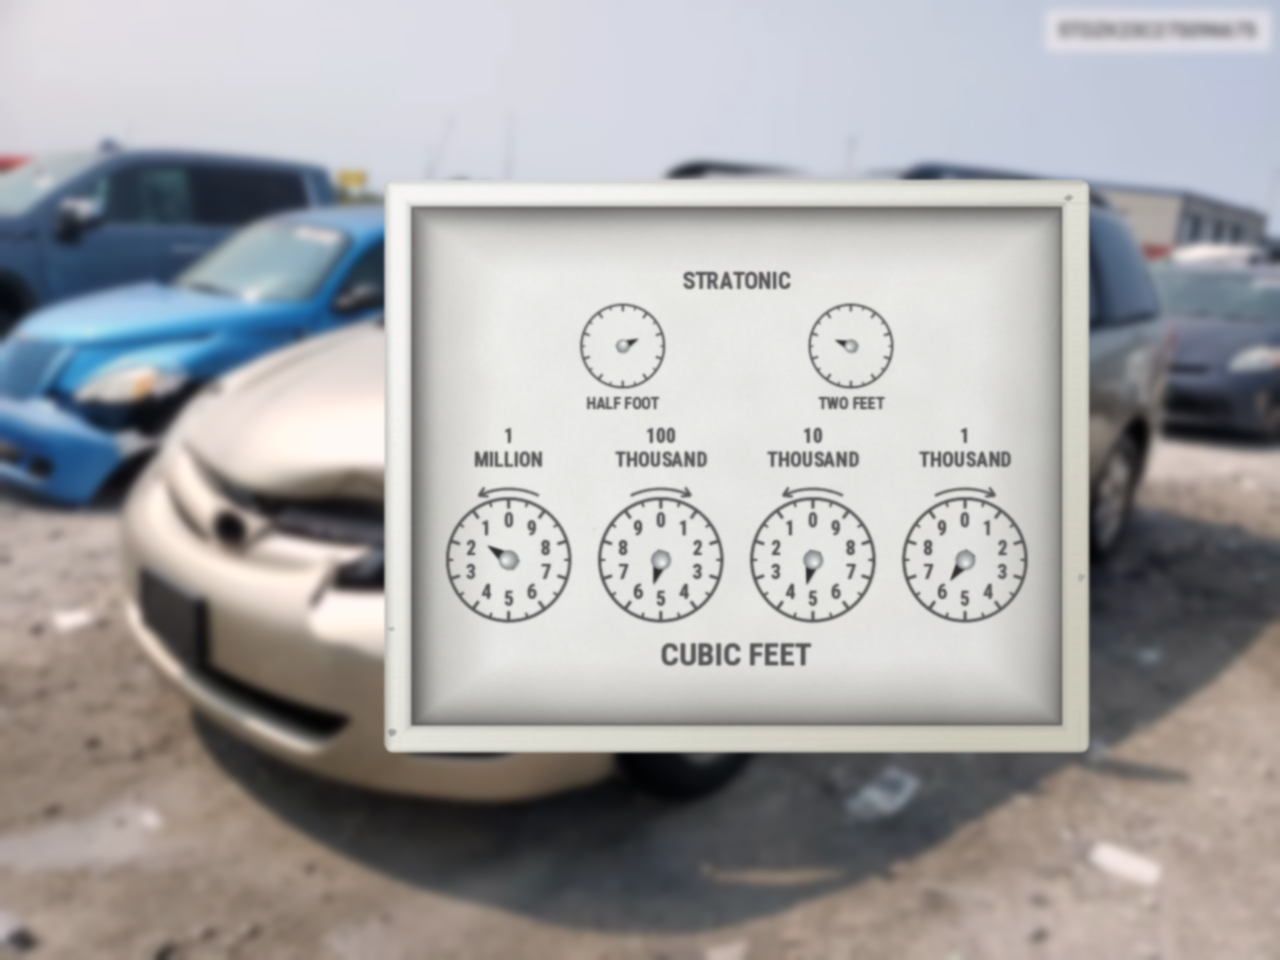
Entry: 154600 ft³
